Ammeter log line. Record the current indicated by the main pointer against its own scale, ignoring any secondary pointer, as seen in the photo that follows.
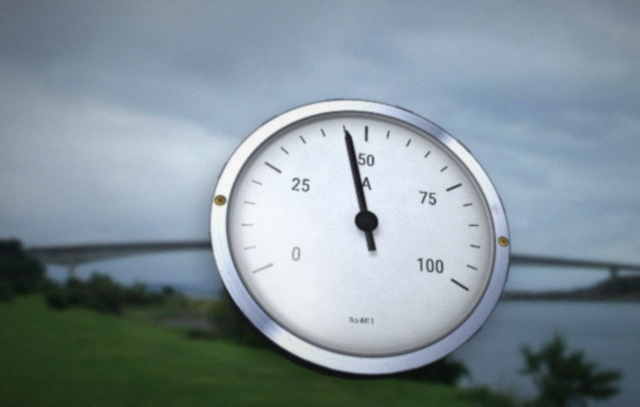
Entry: 45 A
